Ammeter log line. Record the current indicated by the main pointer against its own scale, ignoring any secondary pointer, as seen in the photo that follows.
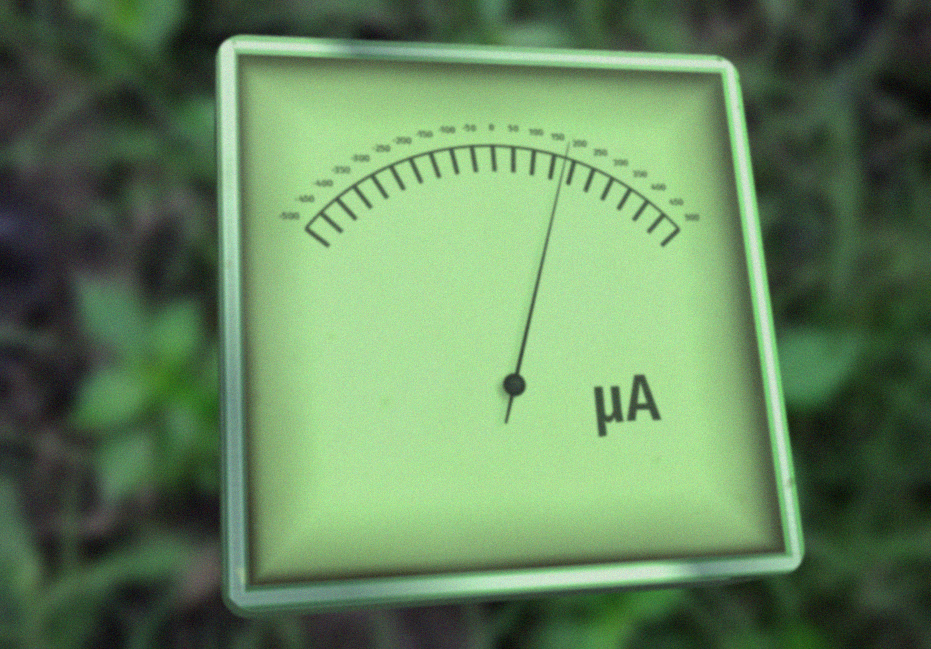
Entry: 175 µA
